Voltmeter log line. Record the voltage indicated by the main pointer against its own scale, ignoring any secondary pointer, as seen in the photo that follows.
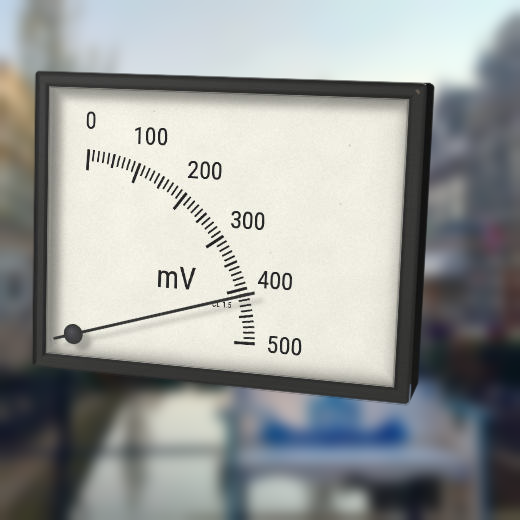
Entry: 410 mV
